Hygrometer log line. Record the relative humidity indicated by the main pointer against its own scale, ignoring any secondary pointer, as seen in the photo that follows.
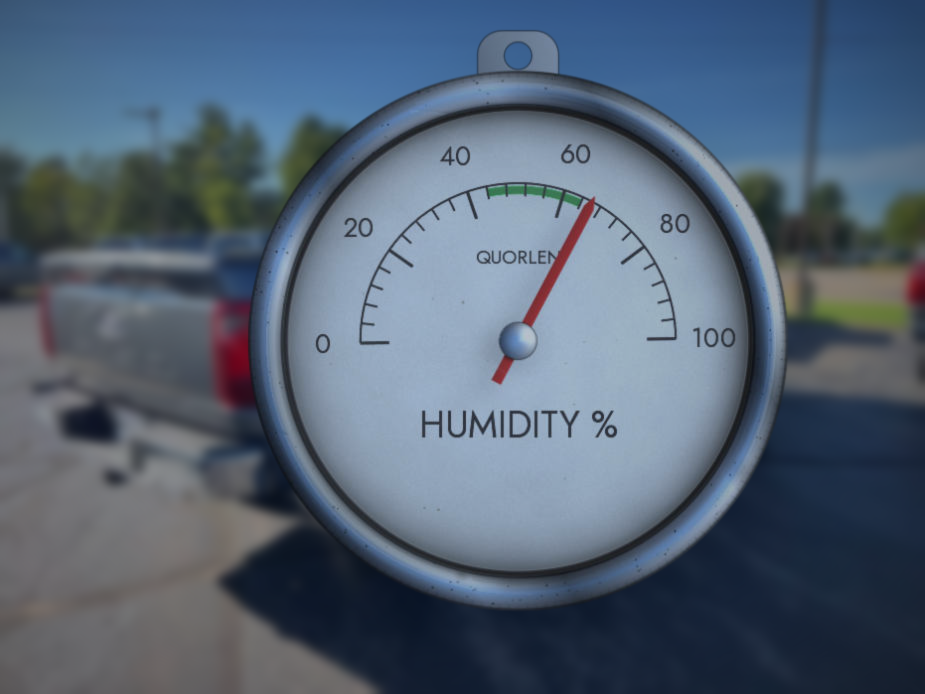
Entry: 66 %
